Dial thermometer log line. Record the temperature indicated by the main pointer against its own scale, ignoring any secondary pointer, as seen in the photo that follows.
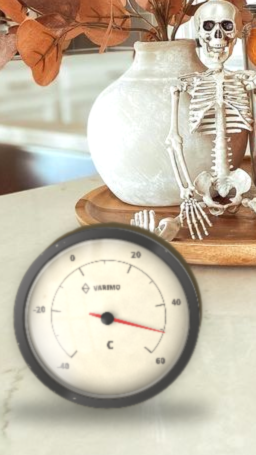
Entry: 50 °C
